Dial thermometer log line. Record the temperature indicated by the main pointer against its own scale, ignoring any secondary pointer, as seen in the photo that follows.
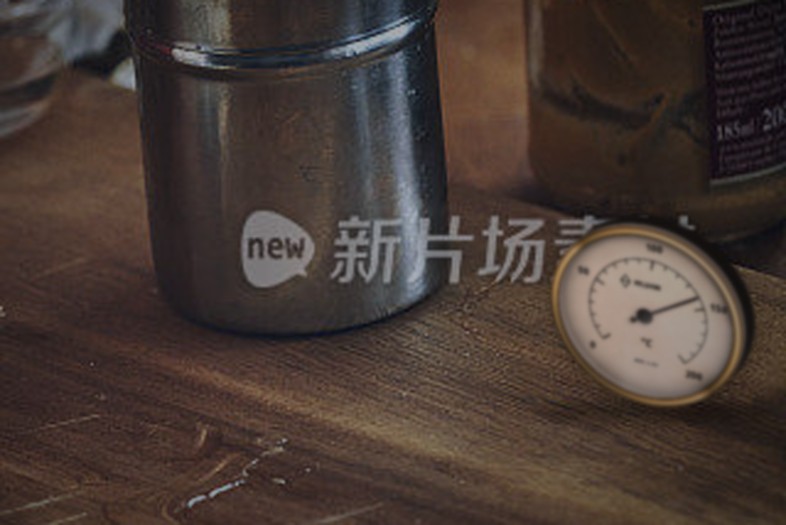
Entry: 140 °C
